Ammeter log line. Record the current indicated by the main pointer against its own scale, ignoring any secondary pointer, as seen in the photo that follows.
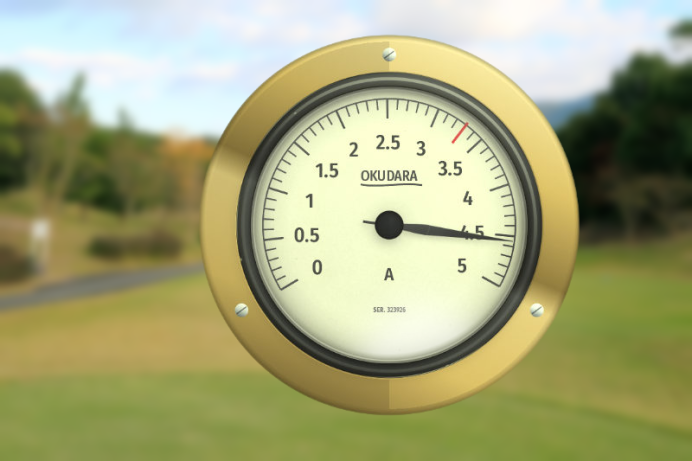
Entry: 4.55 A
